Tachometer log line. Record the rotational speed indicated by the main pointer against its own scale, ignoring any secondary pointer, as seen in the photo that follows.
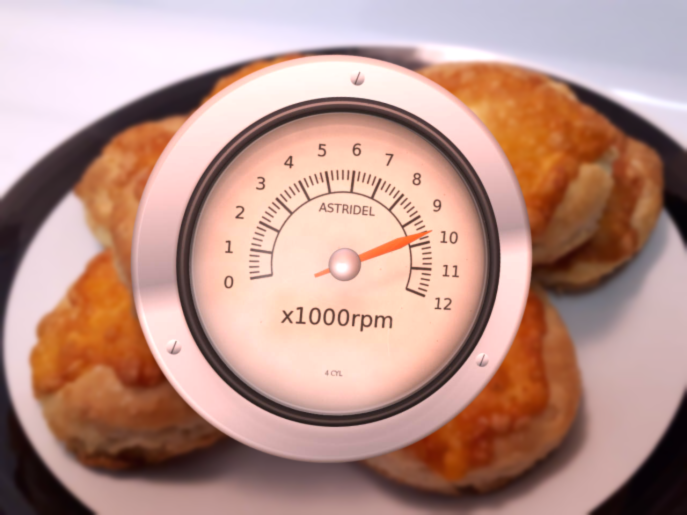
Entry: 9600 rpm
